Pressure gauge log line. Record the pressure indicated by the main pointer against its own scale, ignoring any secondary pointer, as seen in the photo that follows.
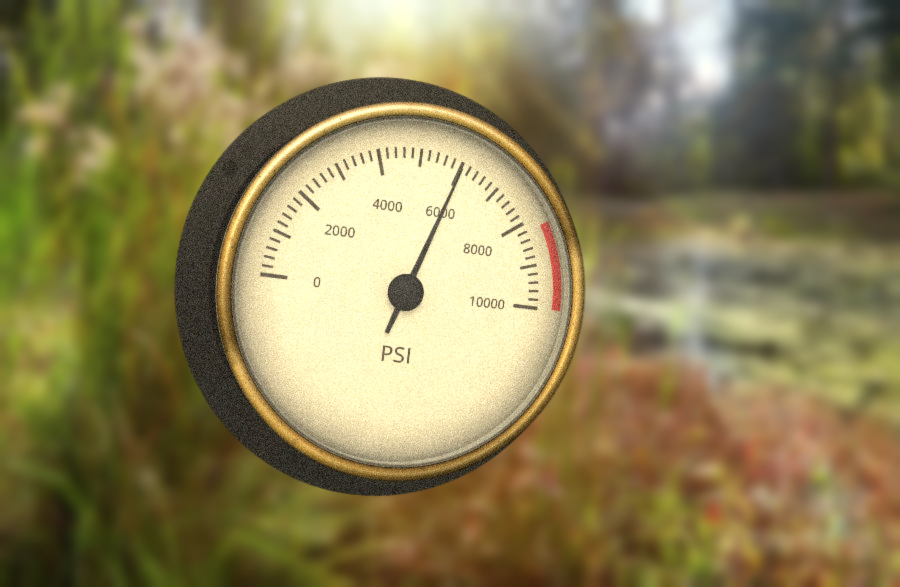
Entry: 6000 psi
